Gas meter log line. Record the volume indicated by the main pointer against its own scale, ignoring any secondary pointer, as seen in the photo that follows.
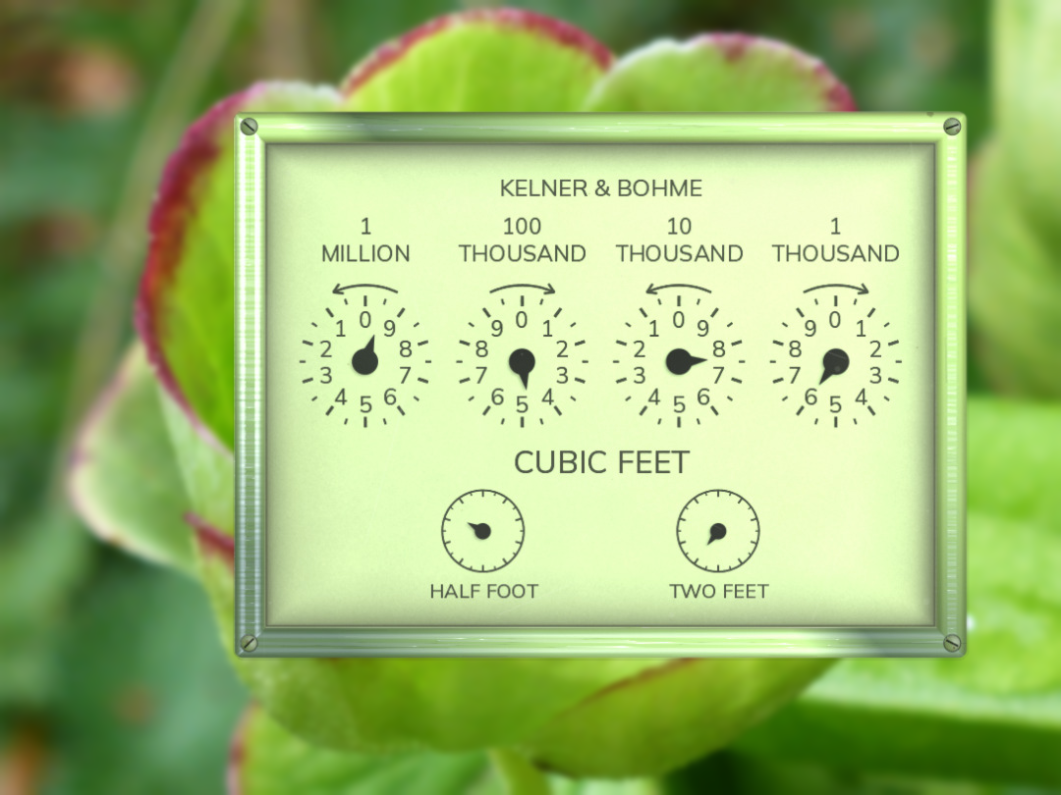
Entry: 947600 ft³
